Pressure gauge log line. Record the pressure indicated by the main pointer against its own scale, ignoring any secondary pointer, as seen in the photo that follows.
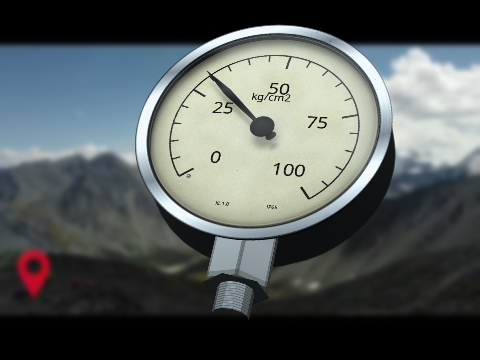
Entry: 30 kg/cm²
